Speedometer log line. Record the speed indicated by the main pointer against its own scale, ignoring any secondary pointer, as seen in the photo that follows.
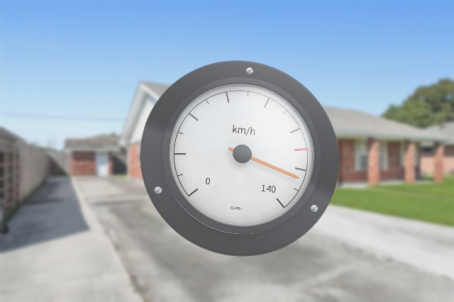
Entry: 125 km/h
